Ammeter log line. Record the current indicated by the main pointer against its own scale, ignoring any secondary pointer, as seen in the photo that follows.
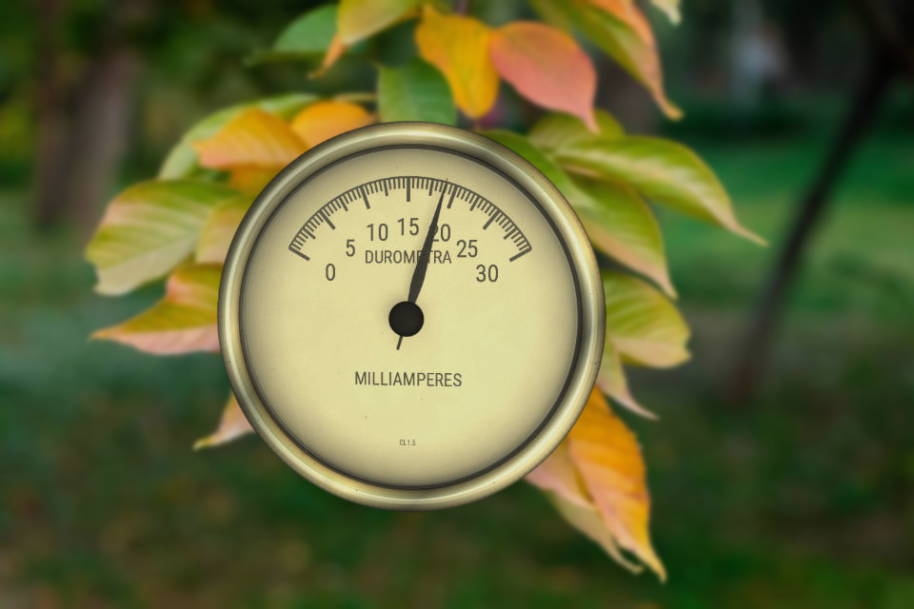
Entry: 19 mA
